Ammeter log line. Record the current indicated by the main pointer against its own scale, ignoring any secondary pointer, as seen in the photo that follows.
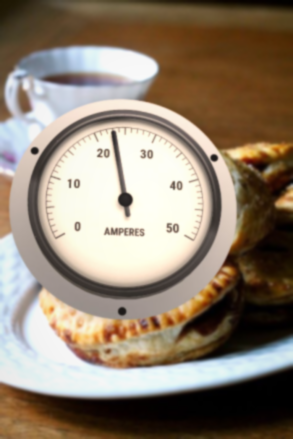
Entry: 23 A
